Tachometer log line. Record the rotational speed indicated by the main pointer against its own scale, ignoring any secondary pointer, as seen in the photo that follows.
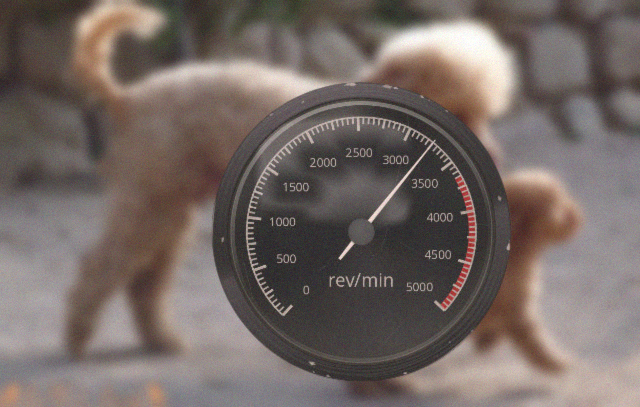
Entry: 3250 rpm
